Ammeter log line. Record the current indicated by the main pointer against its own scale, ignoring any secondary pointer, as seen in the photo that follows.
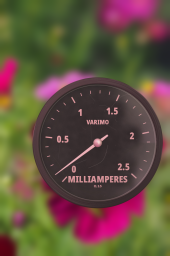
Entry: 0.1 mA
